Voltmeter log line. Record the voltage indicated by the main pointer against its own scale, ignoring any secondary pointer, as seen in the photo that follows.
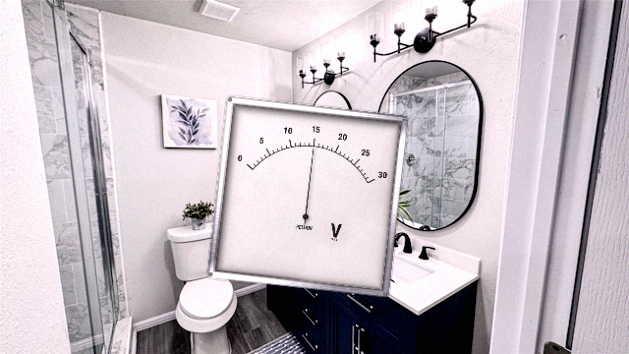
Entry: 15 V
